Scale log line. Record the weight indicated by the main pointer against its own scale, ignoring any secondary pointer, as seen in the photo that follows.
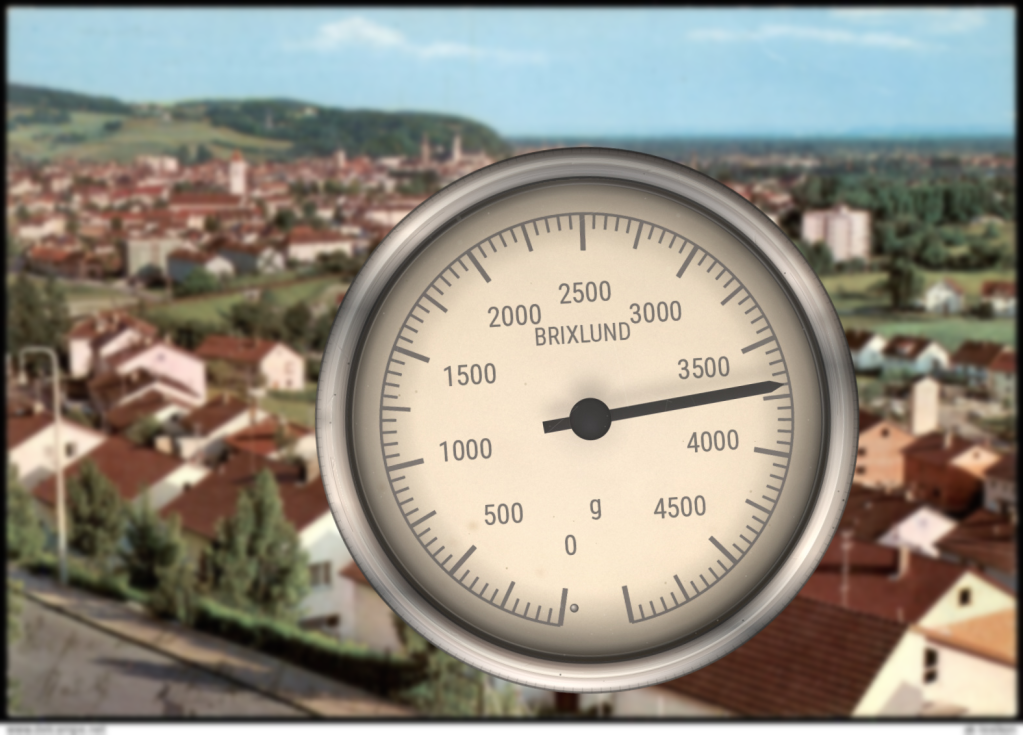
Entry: 3700 g
